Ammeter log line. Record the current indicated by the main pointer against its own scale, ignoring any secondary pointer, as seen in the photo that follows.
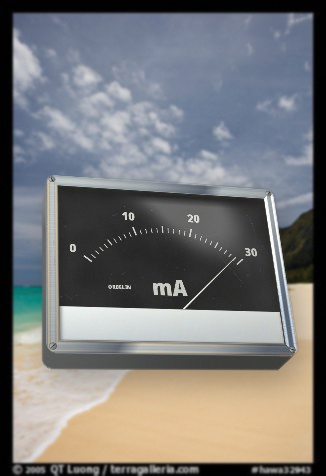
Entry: 29 mA
